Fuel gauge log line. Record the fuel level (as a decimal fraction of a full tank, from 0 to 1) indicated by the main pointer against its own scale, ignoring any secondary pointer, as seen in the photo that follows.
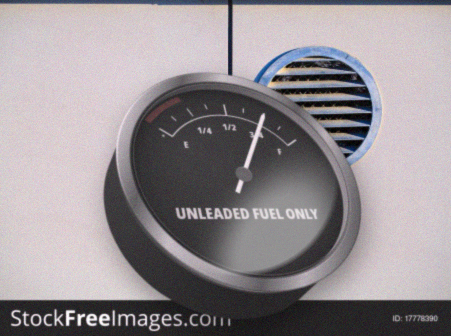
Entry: 0.75
